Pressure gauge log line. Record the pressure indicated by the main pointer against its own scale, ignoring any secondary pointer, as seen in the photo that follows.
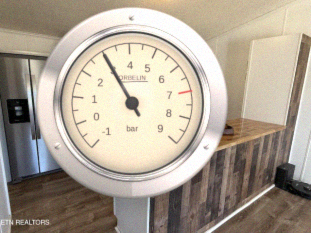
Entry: 3 bar
